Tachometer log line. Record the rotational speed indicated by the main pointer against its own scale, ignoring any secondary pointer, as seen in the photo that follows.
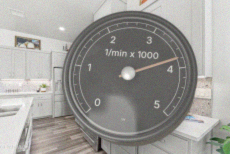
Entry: 3800 rpm
